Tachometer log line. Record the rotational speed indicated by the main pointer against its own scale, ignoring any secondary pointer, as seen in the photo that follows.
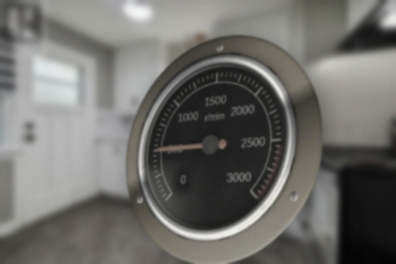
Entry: 500 rpm
